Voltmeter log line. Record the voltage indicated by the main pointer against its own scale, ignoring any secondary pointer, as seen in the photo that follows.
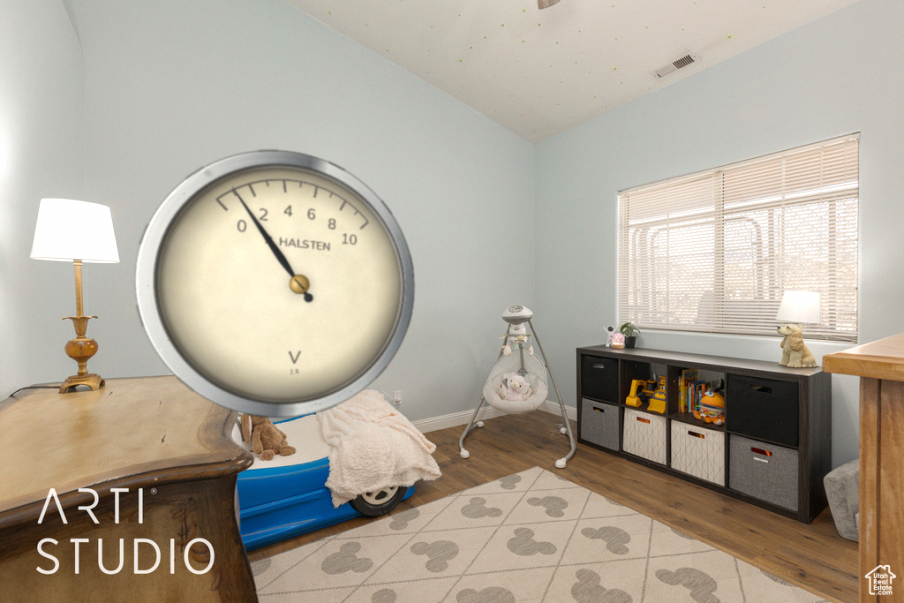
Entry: 1 V
